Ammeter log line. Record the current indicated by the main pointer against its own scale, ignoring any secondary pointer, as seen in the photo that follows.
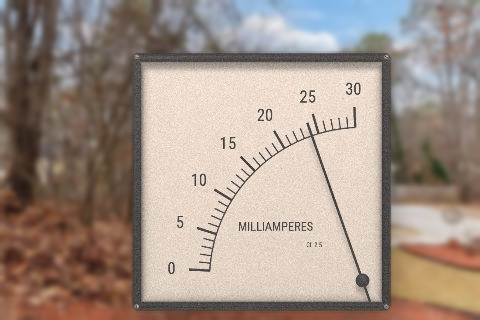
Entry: 24 mA
